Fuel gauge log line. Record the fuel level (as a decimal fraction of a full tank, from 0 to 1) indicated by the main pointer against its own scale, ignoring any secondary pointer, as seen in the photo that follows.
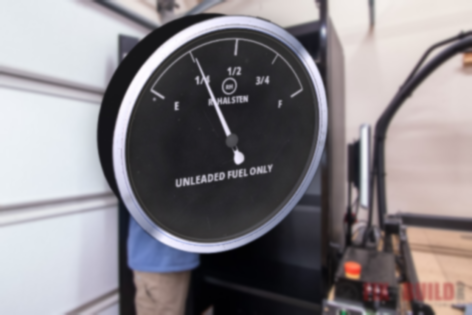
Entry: 0.25
